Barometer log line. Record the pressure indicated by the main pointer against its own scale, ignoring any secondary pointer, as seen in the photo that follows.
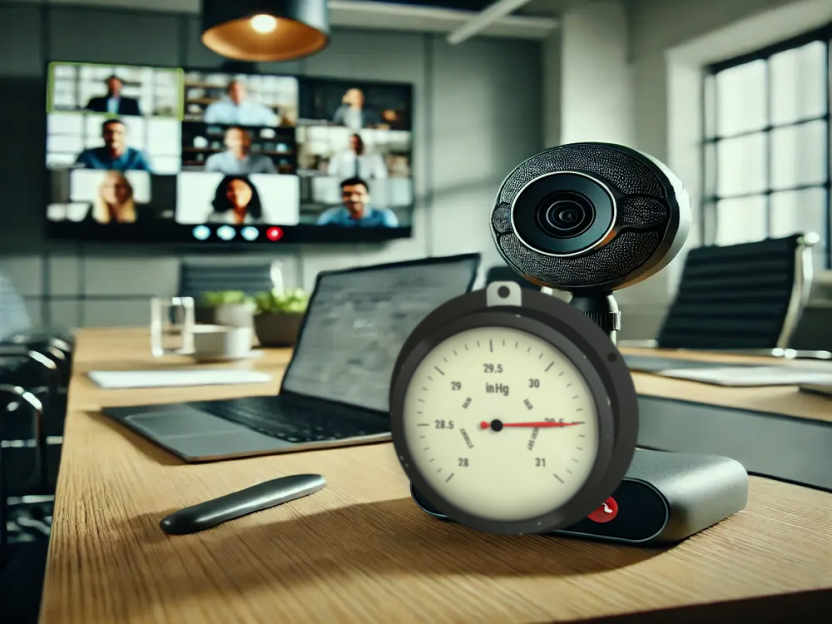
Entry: 30.5 inHg
